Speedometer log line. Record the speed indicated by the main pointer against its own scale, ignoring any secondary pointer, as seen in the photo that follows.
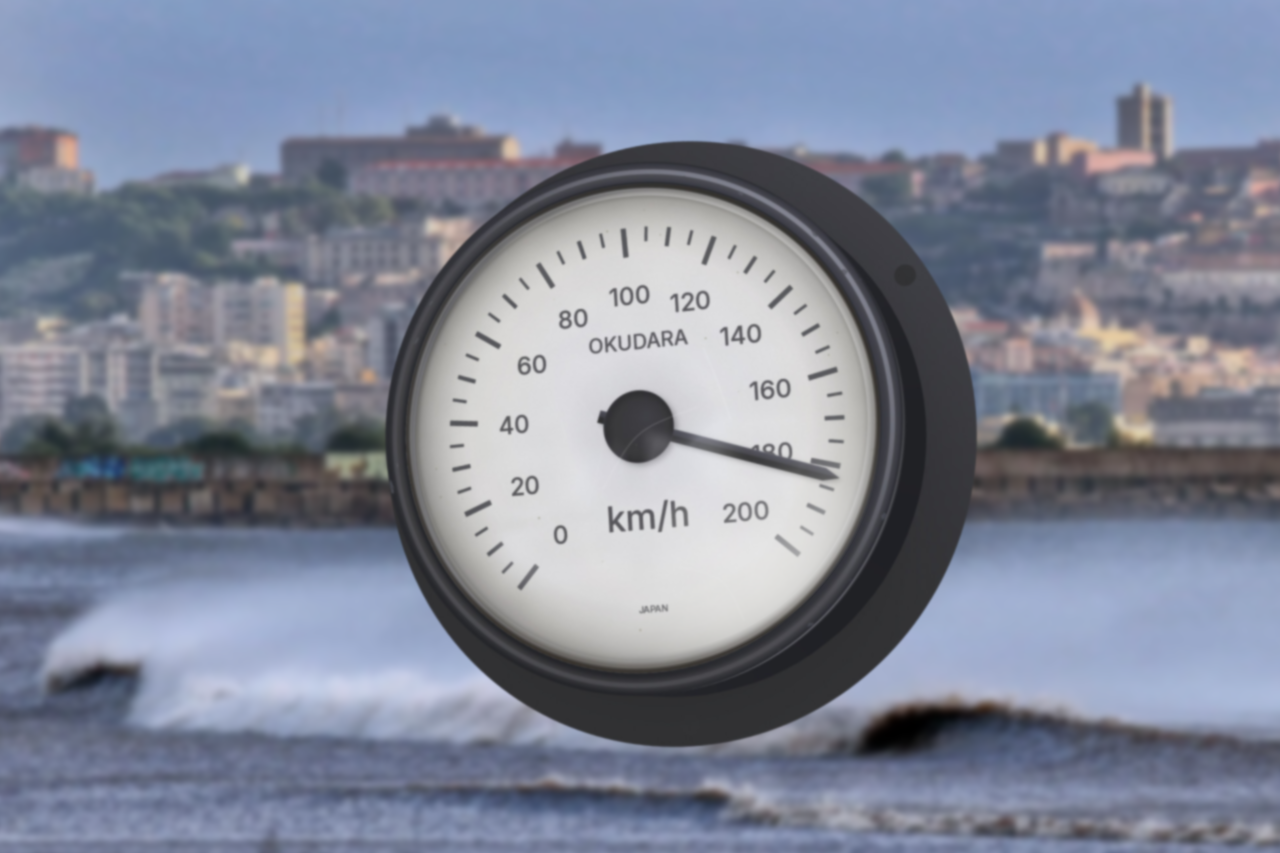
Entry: 182.5 km/h
